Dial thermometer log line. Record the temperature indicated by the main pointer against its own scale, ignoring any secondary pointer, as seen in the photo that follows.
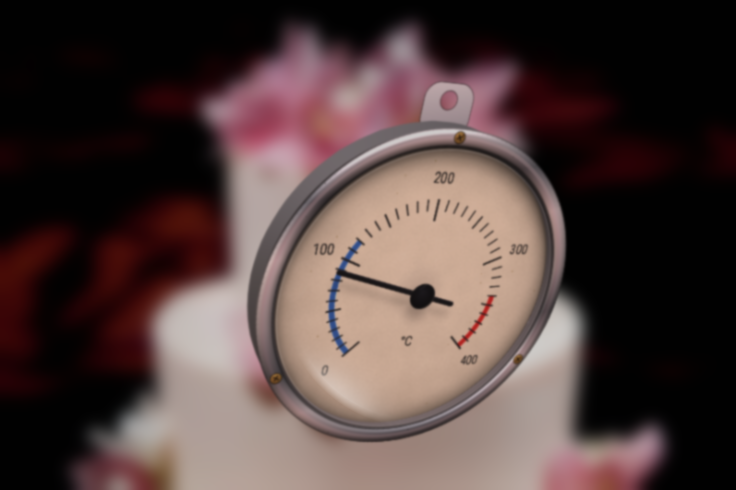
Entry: 90 °C
